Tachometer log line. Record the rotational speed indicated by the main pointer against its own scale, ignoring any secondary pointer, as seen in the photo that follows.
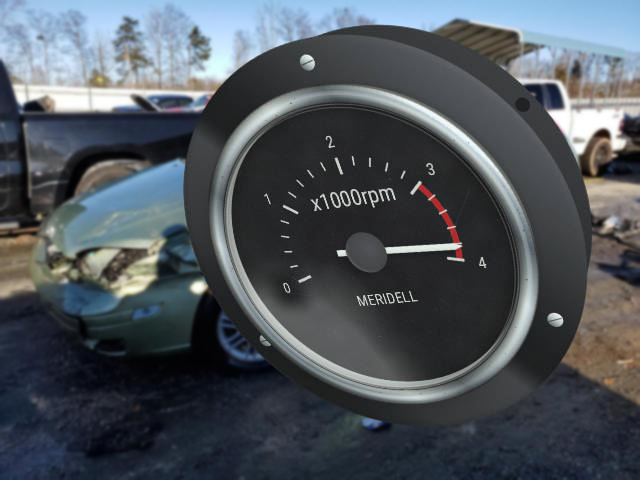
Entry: 3800 rpm
